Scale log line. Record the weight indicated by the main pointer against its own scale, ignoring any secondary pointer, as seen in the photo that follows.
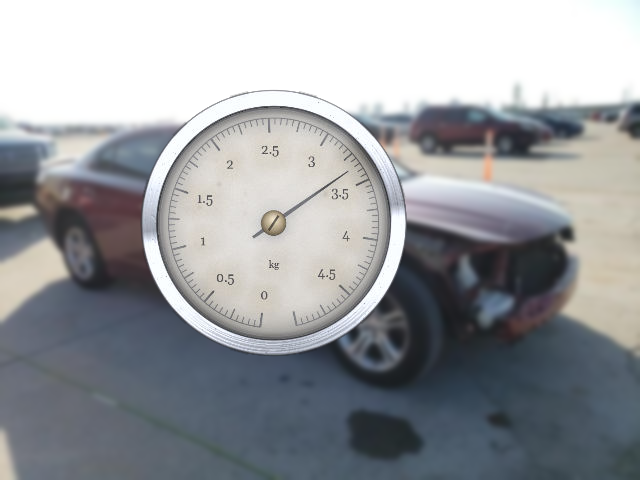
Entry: 3.35 kg
